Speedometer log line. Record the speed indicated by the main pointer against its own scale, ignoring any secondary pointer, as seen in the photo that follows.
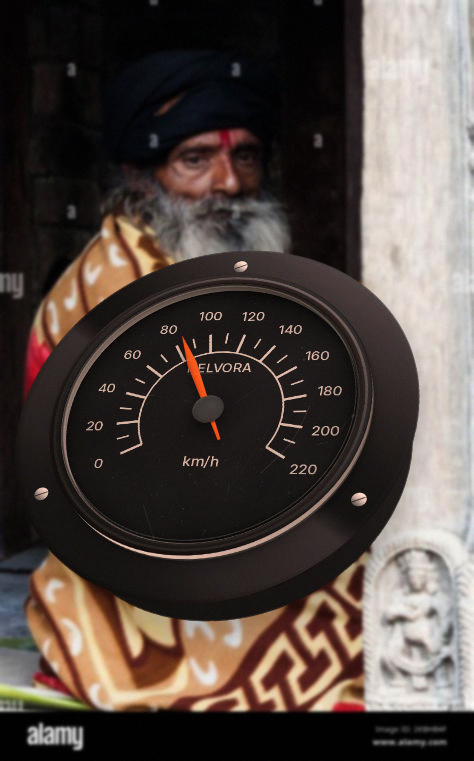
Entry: 85 km/h
